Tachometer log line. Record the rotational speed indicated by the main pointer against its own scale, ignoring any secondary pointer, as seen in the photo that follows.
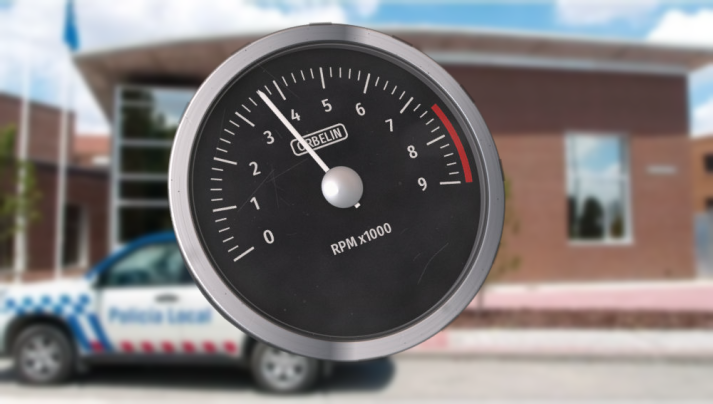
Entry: 3600 rpm
